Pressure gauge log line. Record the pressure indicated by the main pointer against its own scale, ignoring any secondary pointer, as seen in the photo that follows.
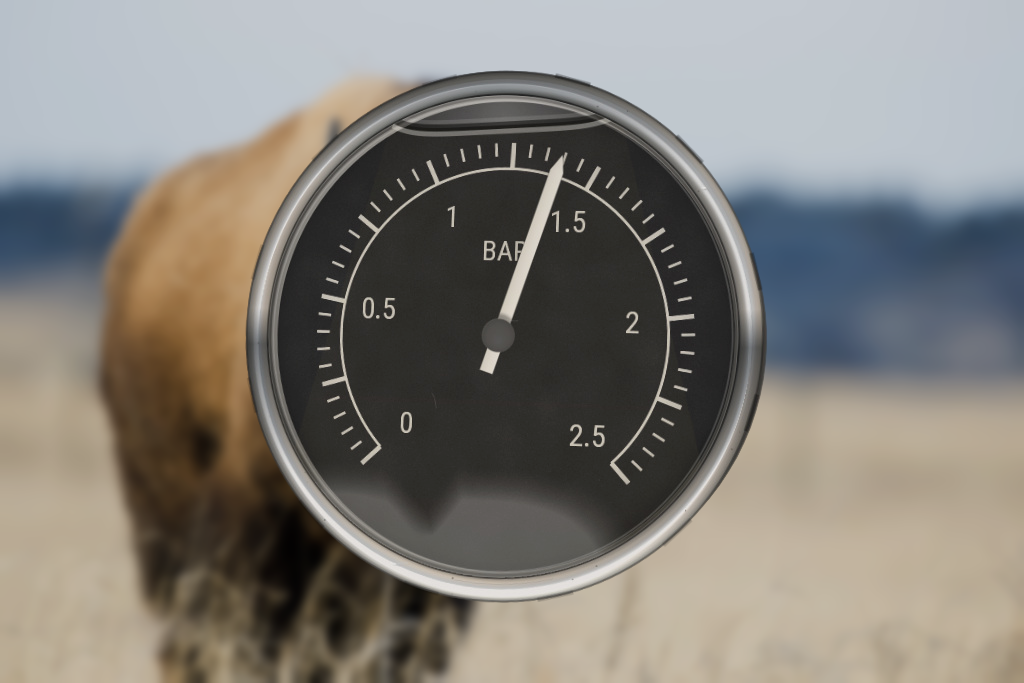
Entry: 1.4 bar
